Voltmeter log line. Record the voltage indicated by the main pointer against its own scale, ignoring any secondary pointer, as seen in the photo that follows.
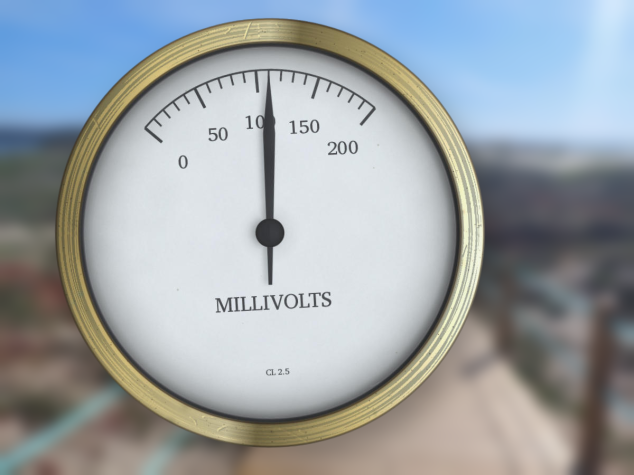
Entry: 110 mV
